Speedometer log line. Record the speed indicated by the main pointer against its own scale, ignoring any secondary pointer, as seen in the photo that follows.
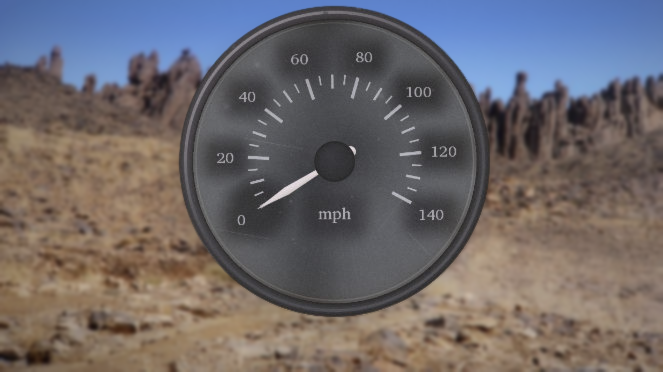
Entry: 0 mph
